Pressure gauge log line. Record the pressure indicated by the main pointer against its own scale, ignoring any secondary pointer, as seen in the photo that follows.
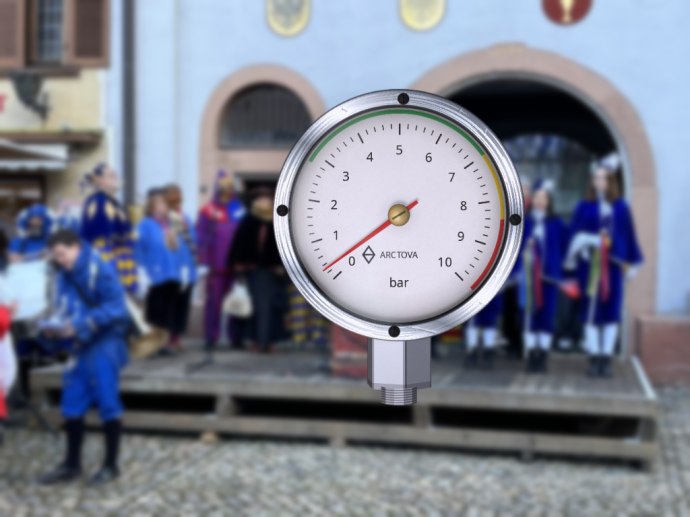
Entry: 0.3 bar
